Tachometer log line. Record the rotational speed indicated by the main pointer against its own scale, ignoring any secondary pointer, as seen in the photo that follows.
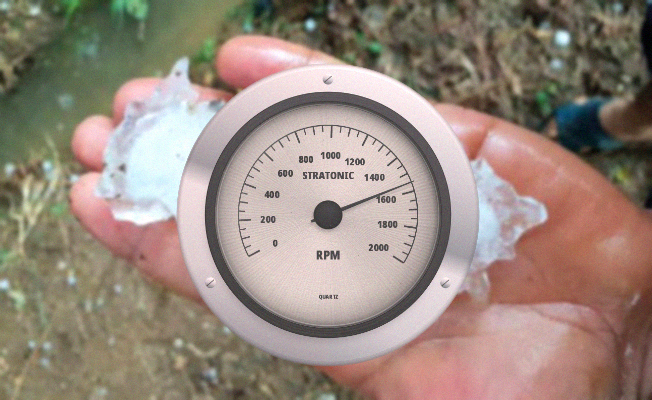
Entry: 1550 rpm
